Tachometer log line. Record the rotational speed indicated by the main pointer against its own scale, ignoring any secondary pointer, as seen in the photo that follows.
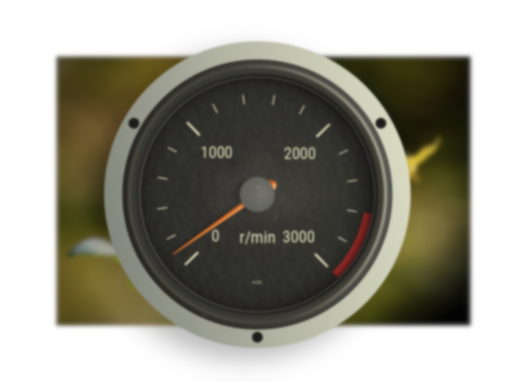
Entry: 100 rpm
